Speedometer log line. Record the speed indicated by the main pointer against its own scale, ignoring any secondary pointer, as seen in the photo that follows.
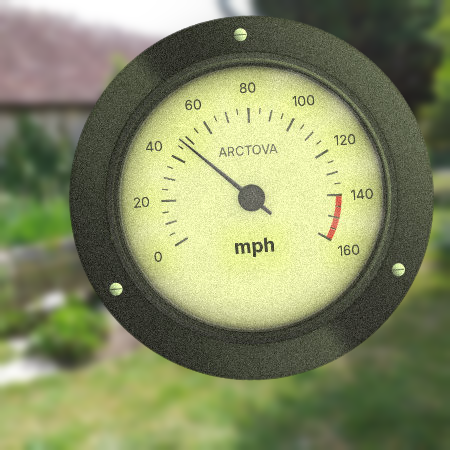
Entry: 47.5 mph
